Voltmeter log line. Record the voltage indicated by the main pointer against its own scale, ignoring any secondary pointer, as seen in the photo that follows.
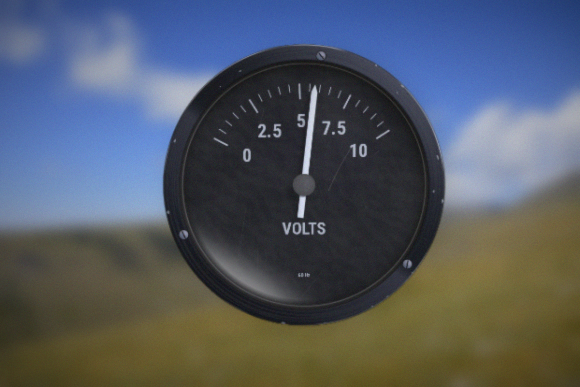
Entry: 5.75 V
